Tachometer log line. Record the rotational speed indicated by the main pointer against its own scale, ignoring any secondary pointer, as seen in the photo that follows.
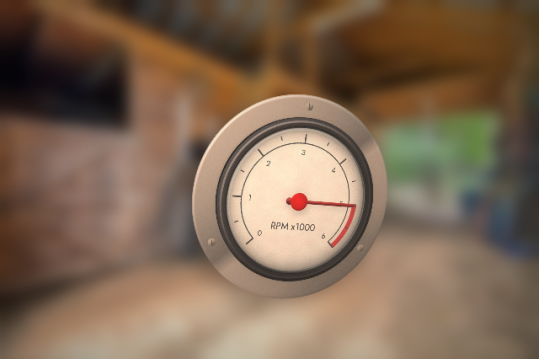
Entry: 5000 rpm
